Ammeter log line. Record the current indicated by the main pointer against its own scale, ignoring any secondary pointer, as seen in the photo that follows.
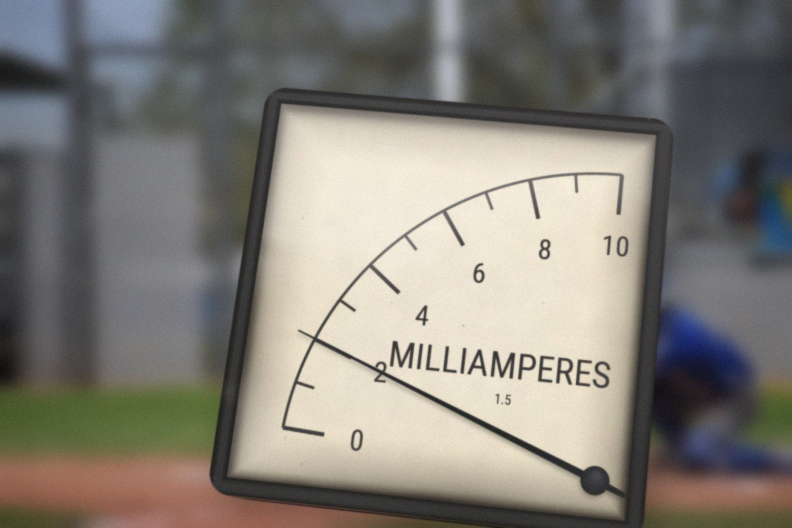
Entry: 2 mA
